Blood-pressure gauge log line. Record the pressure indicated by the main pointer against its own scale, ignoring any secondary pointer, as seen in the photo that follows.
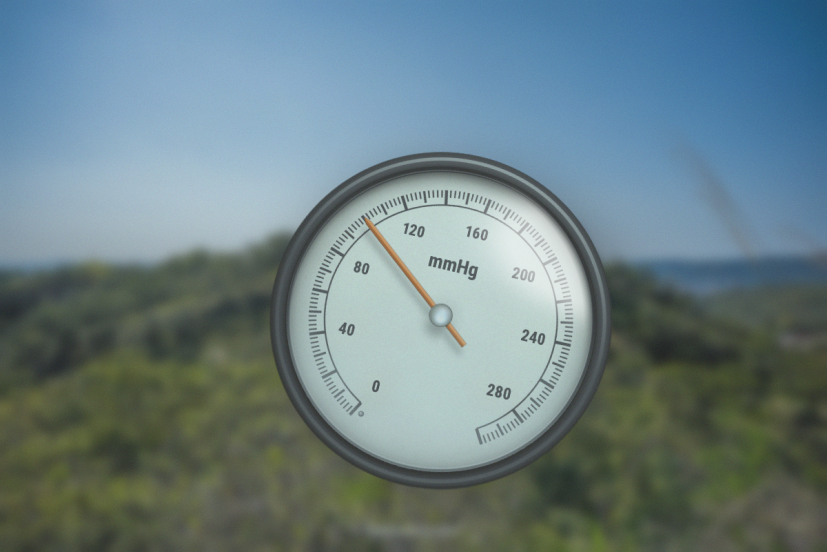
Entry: 100 mmHg
